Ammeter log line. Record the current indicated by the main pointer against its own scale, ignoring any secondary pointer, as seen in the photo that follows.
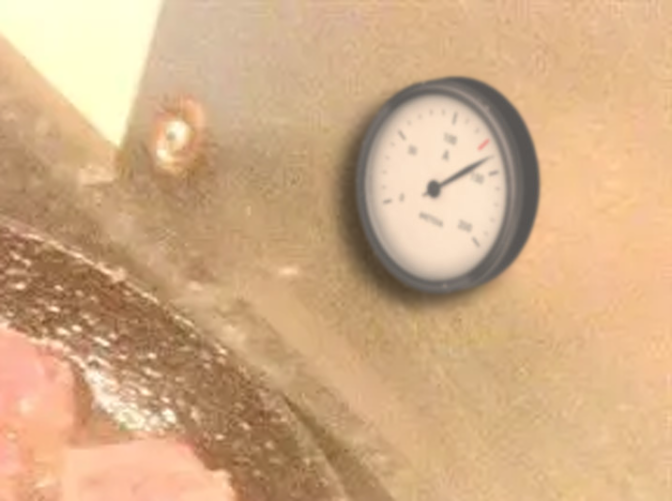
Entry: 140 A
